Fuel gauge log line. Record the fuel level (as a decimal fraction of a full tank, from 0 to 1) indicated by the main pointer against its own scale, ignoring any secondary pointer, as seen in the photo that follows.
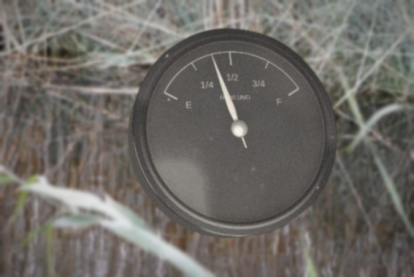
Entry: 0.375
